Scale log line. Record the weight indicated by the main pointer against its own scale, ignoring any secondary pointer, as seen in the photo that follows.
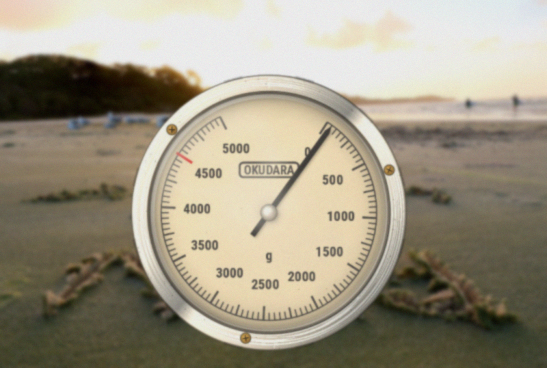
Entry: 50 g
